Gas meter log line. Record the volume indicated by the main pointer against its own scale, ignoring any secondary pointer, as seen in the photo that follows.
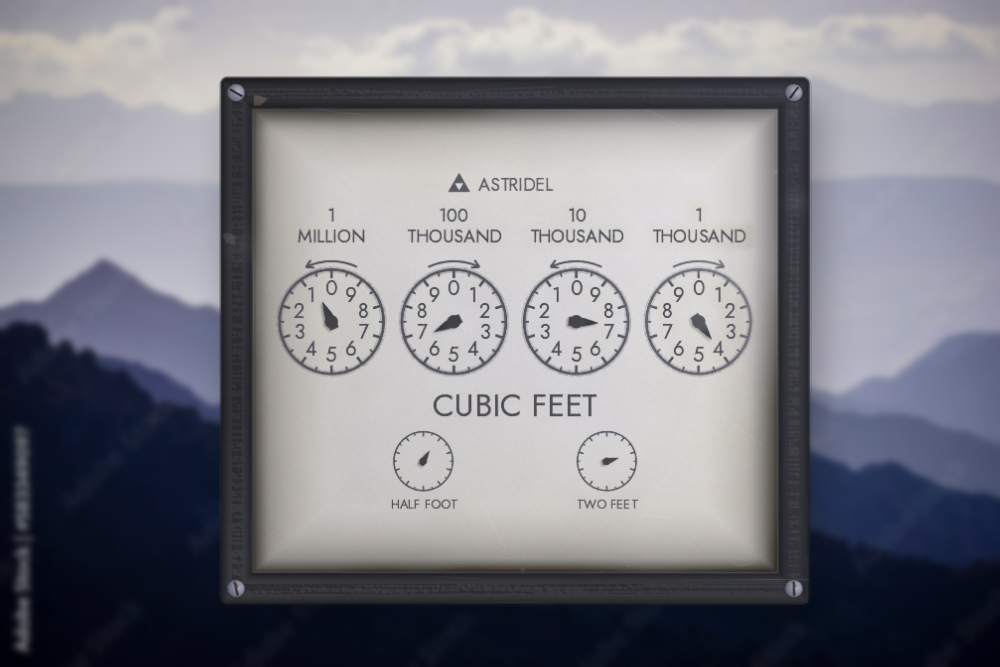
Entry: 67400 ft³
